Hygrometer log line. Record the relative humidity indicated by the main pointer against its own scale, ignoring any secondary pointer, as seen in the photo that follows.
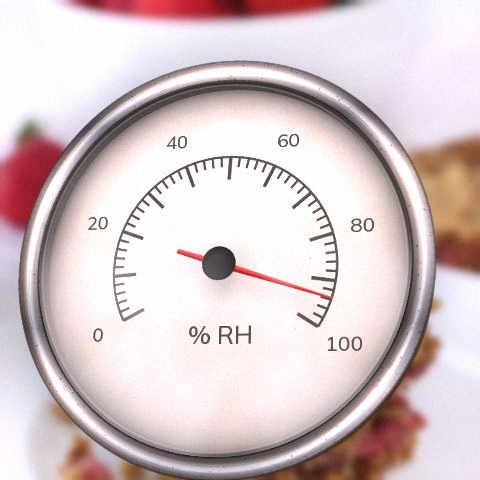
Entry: 94 %
